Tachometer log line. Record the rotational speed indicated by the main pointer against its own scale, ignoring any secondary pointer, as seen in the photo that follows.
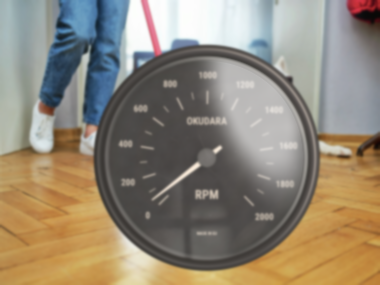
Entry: 50 rpm
